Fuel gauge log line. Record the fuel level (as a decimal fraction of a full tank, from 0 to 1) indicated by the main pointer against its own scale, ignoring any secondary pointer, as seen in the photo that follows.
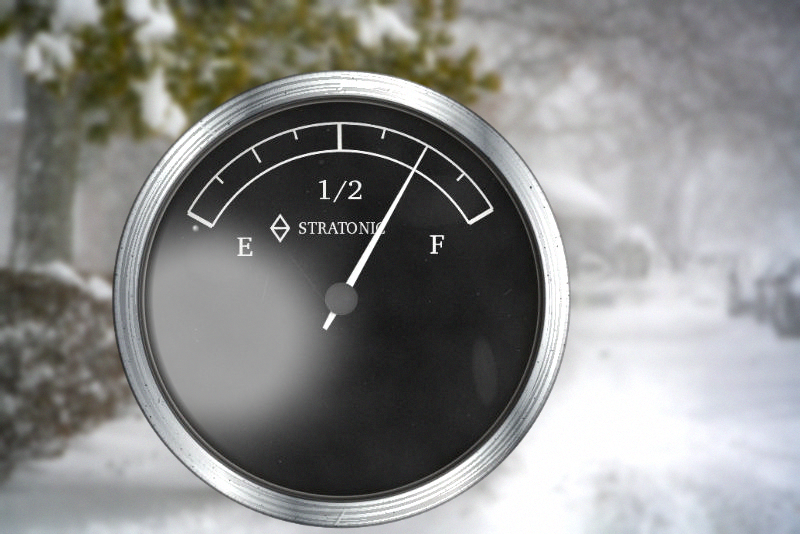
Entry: 0.75
